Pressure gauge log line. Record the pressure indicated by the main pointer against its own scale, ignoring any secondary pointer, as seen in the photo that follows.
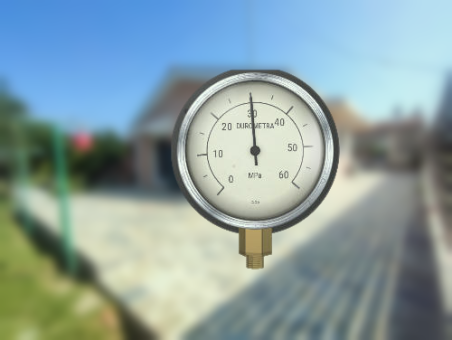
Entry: 30 MPa
